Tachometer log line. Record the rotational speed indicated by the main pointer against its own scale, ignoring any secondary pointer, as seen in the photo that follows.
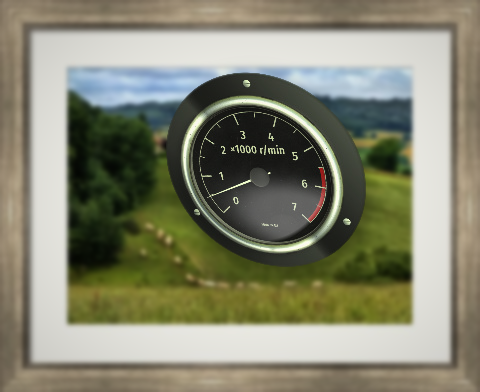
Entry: 500 rpm
